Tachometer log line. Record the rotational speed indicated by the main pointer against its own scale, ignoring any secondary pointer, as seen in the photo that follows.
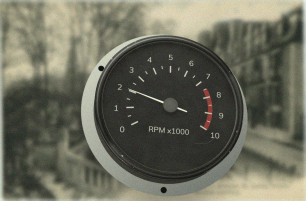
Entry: 2000 rpm
